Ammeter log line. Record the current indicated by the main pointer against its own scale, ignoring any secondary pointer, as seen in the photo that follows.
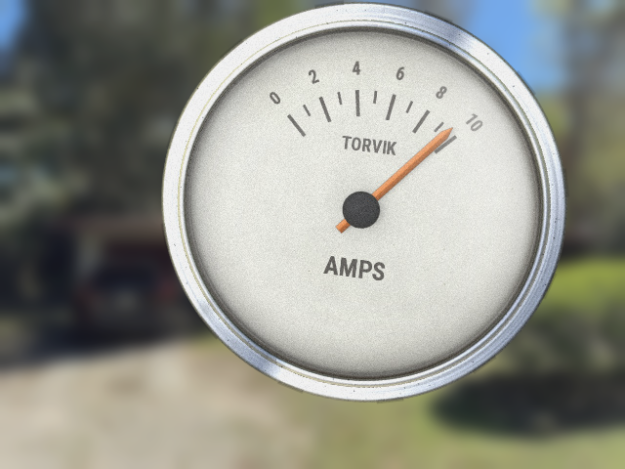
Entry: 9.5 A
